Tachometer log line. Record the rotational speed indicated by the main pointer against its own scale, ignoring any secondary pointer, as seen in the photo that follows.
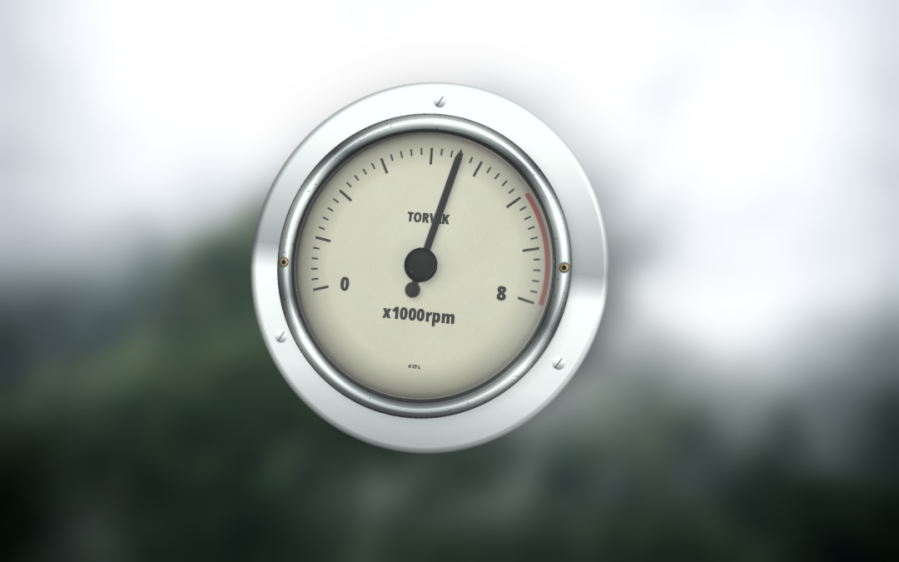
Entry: 4600 rpm
